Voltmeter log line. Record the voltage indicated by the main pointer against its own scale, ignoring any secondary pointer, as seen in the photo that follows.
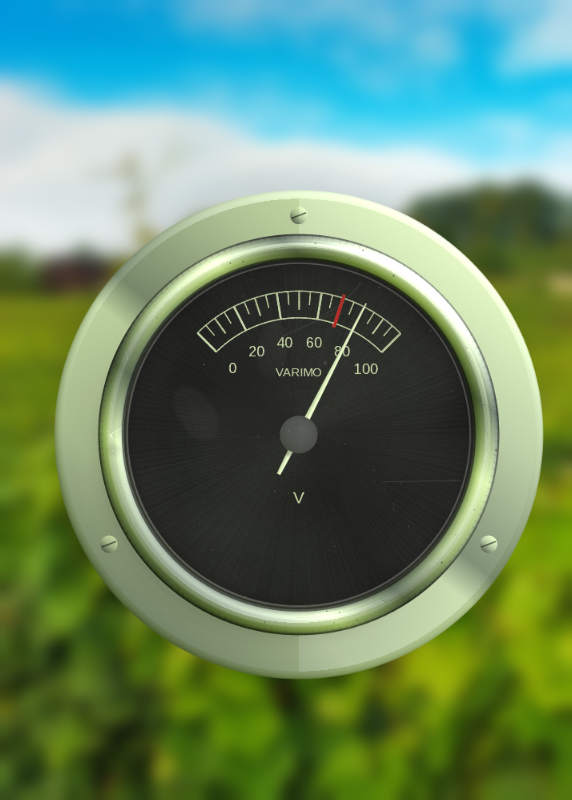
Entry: 80 V
